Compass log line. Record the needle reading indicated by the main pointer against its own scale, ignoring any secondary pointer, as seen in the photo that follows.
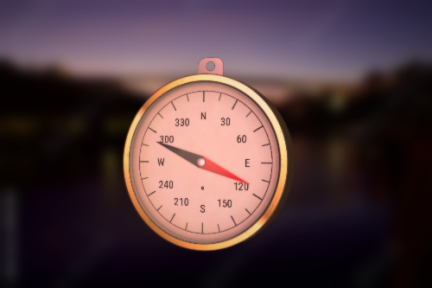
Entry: 112.5 °
